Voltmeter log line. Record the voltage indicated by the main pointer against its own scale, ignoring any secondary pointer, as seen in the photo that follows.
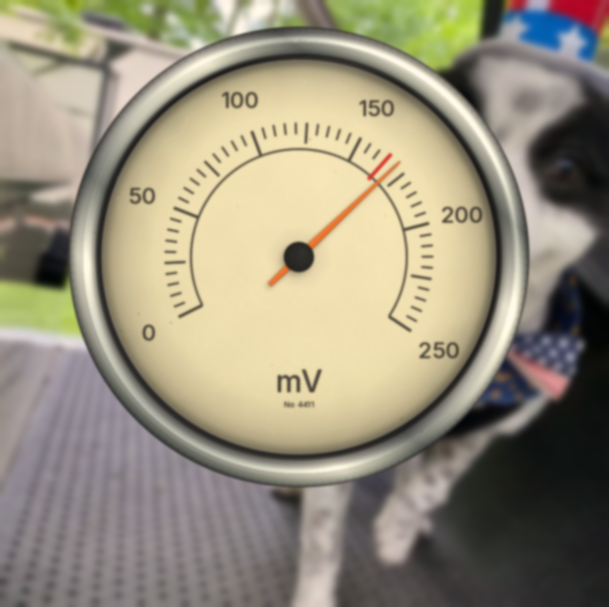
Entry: 170 mV
